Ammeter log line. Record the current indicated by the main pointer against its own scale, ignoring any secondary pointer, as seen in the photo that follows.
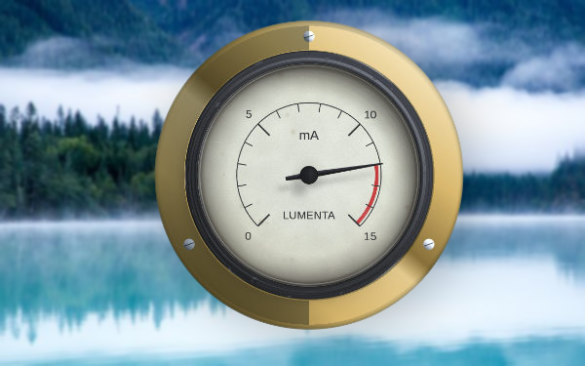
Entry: 12 mA
